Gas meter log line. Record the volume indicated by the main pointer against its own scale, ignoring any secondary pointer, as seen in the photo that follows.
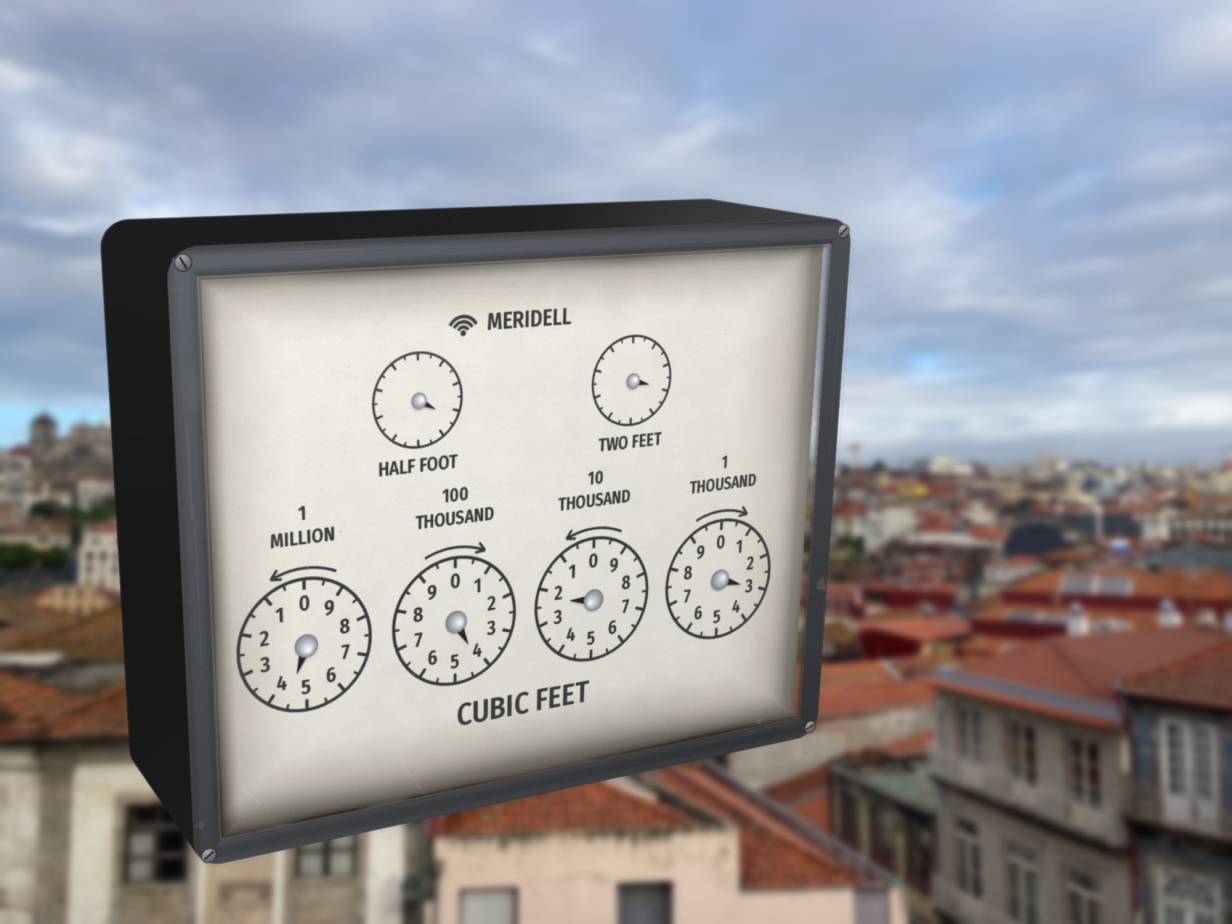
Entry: 442300 ft³
